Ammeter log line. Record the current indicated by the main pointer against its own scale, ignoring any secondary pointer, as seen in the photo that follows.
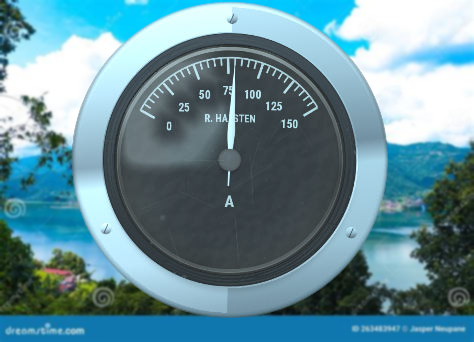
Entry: 80 A
